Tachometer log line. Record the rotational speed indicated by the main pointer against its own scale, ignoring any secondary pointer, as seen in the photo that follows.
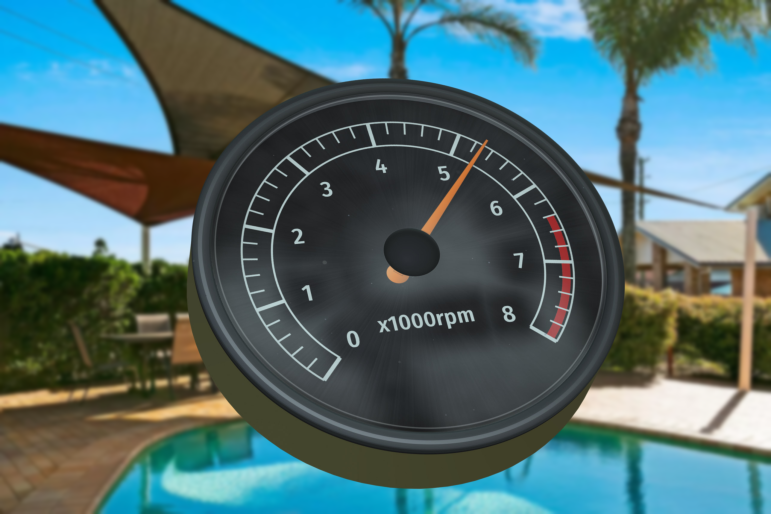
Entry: 5300 rpm
